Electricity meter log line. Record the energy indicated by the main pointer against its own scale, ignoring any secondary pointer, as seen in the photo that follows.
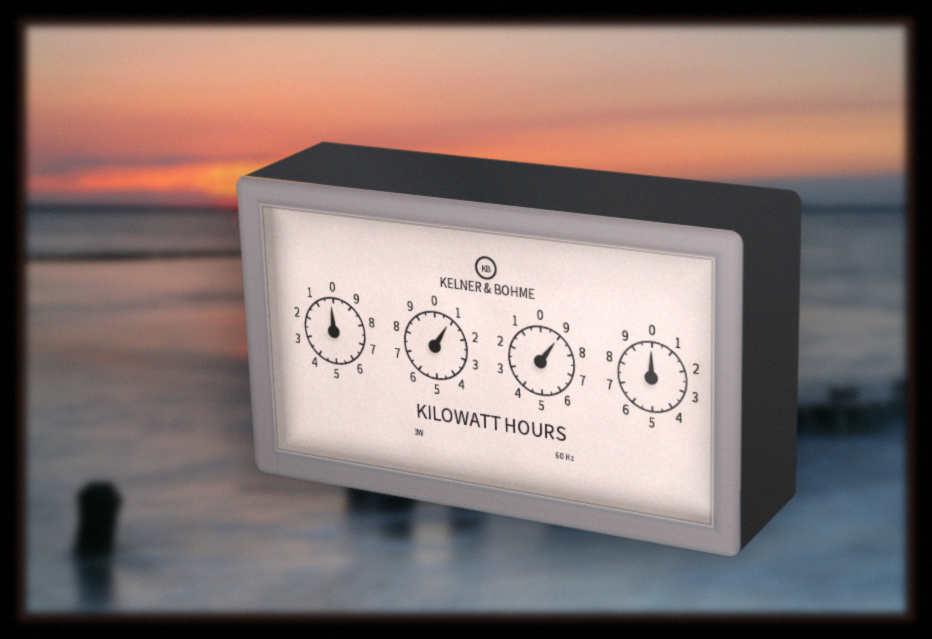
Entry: 90 kWh
